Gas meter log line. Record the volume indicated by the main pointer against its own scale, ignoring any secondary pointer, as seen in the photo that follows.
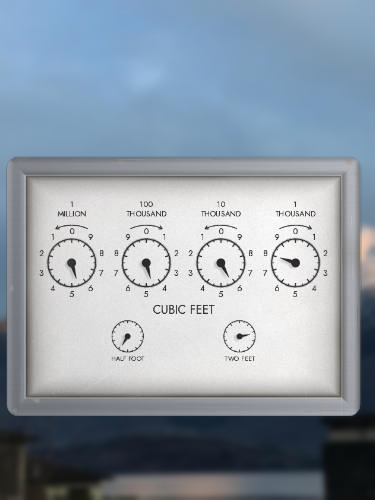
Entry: 545800 ft³
